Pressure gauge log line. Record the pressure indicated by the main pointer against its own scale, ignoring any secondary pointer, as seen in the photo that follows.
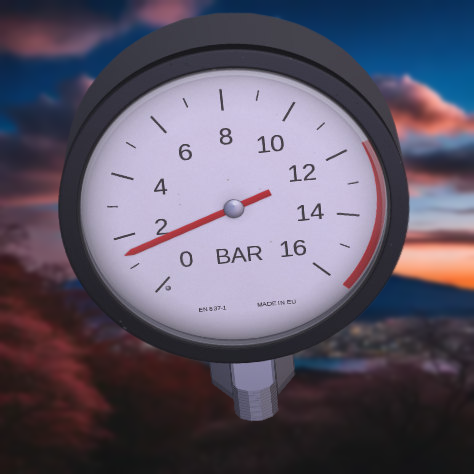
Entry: 1.5 bar
